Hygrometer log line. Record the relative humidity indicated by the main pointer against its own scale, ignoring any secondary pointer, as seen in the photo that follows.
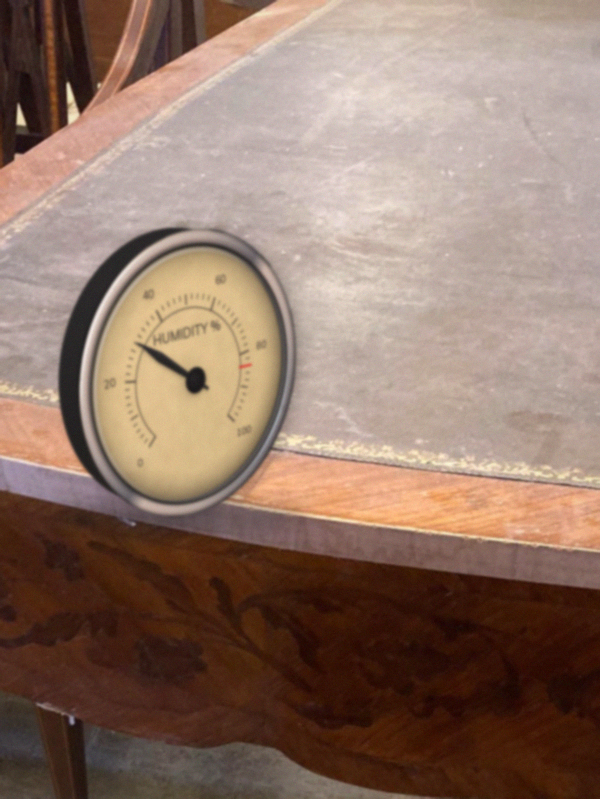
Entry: 30 %
